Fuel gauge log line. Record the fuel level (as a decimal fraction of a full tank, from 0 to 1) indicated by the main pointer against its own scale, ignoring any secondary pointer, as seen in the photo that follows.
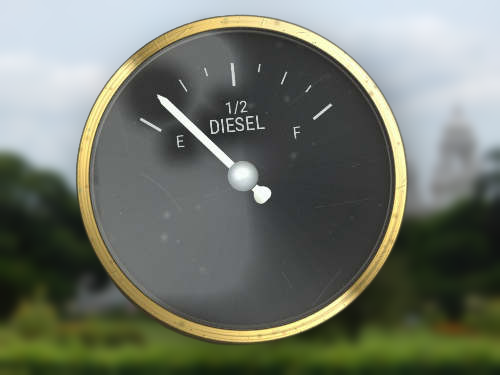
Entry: 0.125
